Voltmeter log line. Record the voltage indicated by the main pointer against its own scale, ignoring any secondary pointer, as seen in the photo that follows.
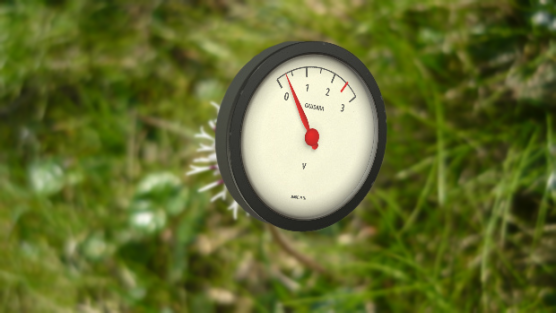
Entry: 0.25 V
